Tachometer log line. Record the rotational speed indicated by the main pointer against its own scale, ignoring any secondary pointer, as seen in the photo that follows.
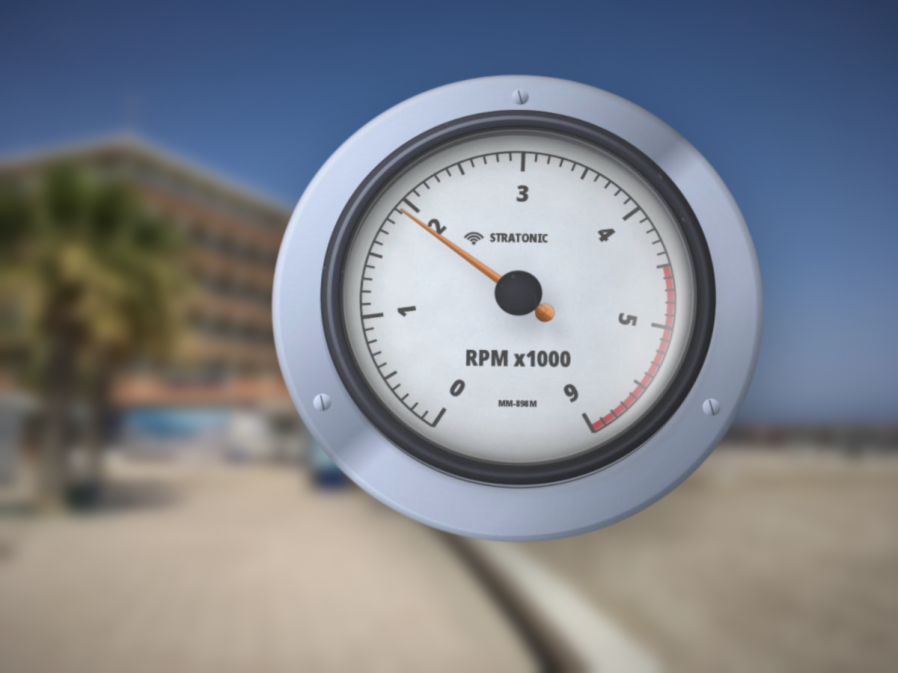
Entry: 1900 rpm
